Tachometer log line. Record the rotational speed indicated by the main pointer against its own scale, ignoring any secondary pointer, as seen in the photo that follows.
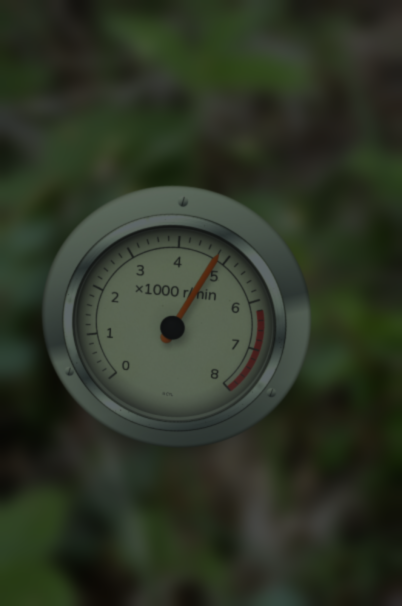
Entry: 4800 rpm
